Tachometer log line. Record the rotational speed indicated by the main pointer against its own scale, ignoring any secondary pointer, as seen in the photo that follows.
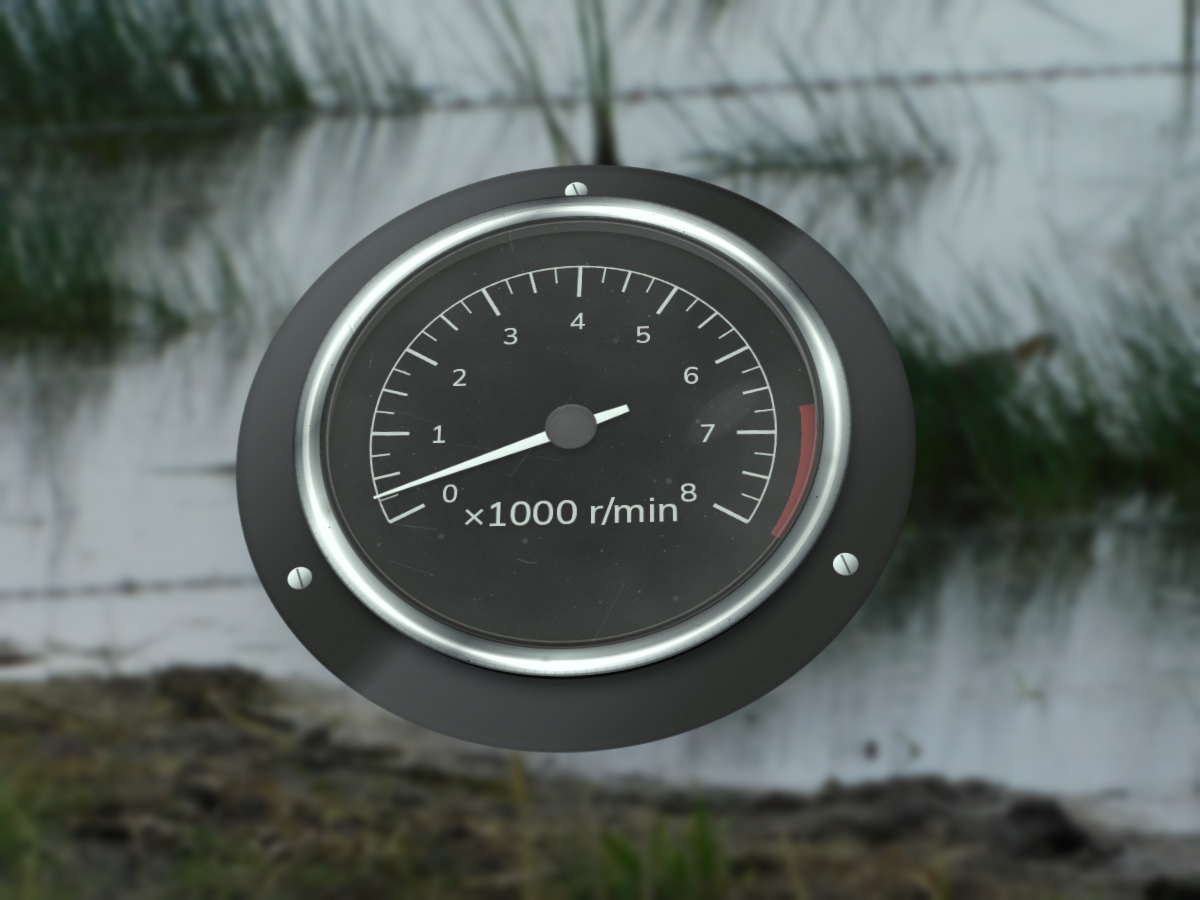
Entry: 250 rpm
